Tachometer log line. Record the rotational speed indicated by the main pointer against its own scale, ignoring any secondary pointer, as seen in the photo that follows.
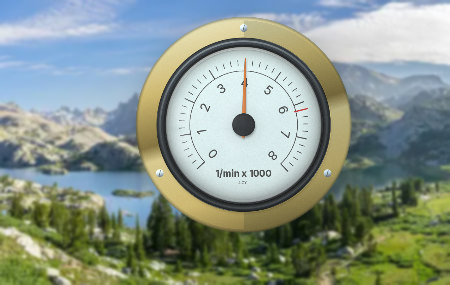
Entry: 4000 rpm
